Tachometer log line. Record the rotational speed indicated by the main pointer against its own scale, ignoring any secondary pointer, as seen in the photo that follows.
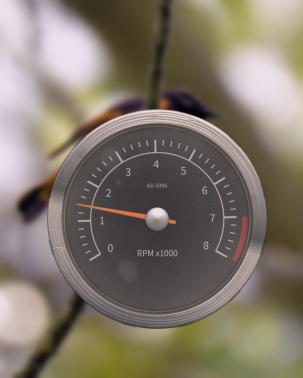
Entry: 1400 rpm
